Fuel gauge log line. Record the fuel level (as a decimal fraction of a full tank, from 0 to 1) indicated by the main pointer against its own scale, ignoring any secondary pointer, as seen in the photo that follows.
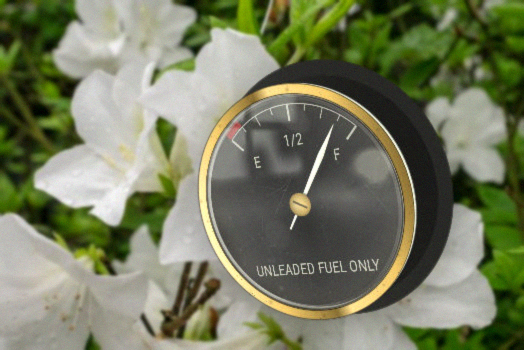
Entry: 0.875
